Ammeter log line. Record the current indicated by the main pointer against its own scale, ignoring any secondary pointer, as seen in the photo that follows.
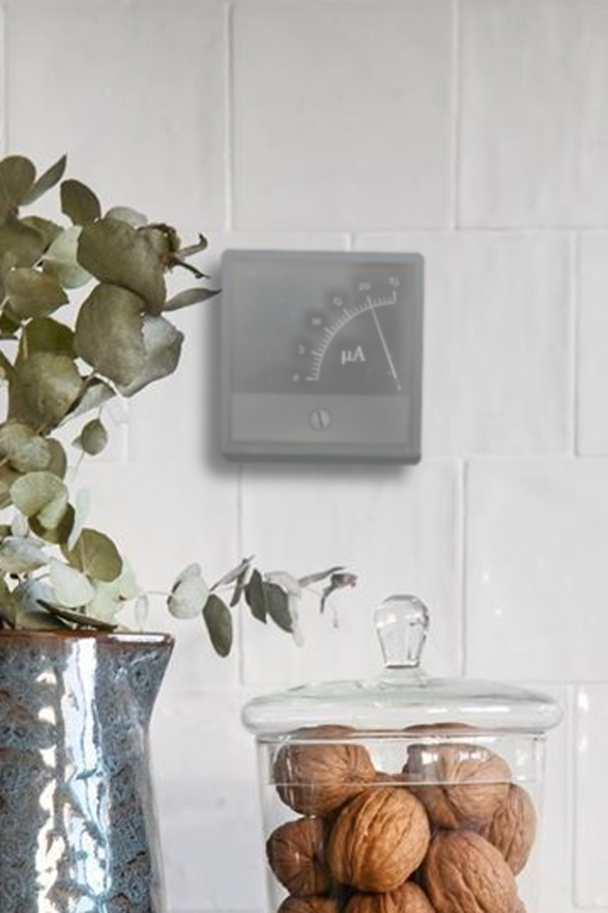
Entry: 20 µA
